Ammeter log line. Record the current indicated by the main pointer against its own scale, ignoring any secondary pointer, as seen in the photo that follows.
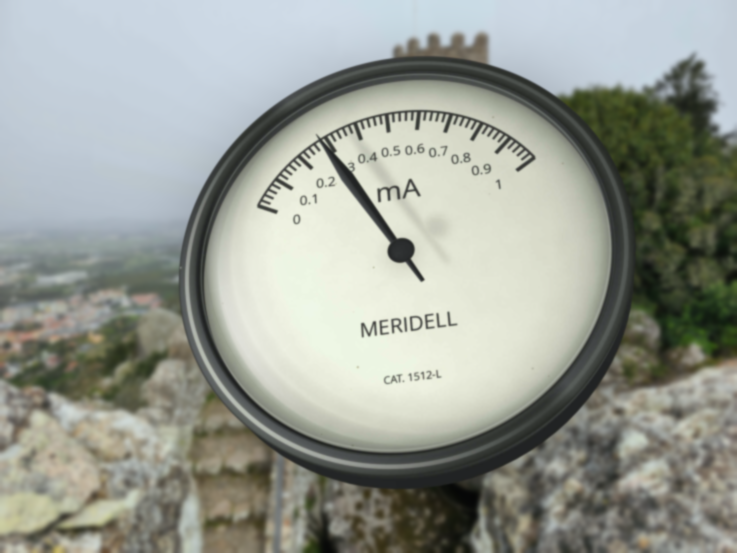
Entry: 0.28 mA
